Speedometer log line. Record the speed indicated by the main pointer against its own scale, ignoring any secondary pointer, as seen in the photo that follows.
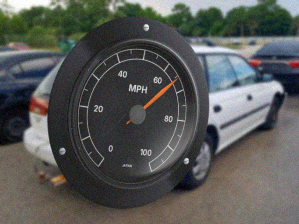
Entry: 65 mph
